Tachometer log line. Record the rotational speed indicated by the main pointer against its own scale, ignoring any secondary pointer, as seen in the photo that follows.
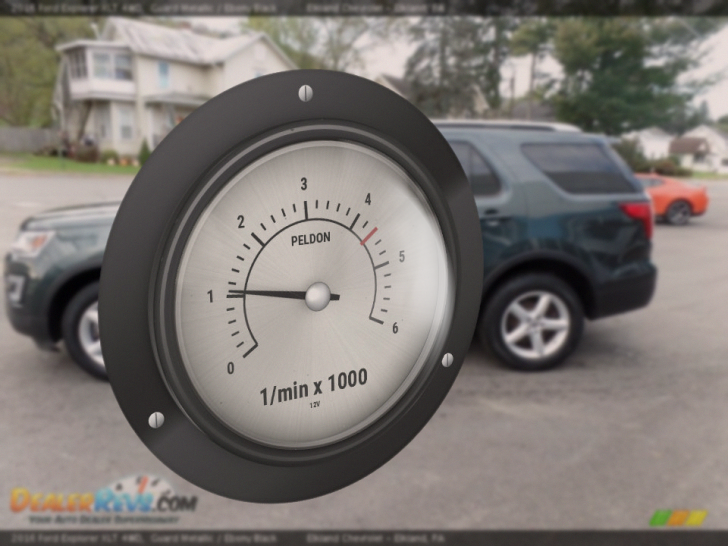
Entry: 1100 rpm
